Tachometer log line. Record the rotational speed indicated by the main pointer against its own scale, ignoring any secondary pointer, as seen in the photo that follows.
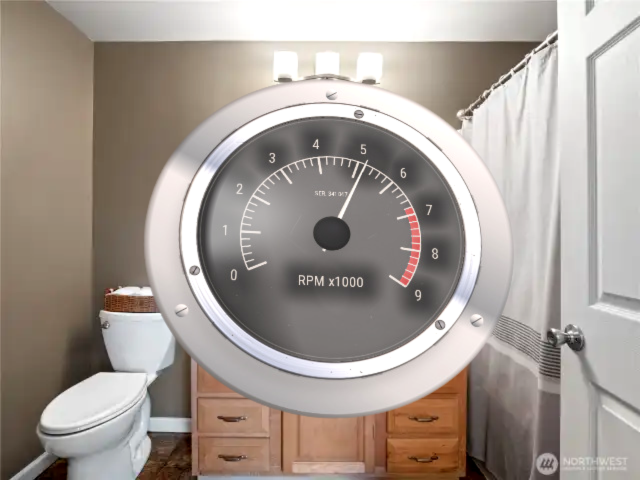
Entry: 5200 rpm
